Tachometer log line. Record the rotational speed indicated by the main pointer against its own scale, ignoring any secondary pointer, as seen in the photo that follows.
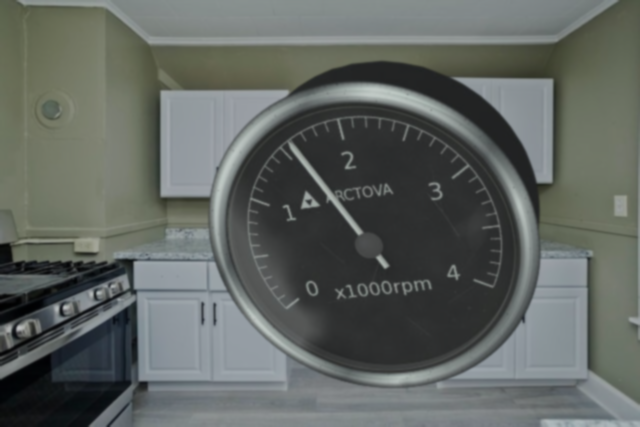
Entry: 1600 rpm
